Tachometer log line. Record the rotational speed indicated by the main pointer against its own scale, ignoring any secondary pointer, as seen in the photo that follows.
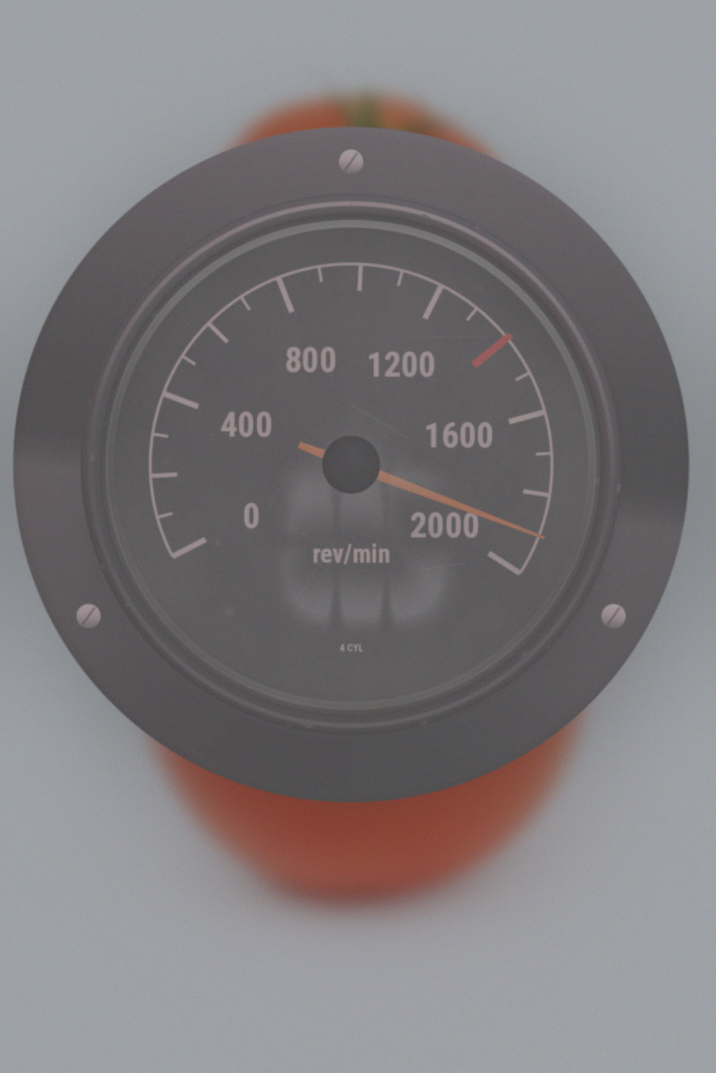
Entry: 1900 rpm
